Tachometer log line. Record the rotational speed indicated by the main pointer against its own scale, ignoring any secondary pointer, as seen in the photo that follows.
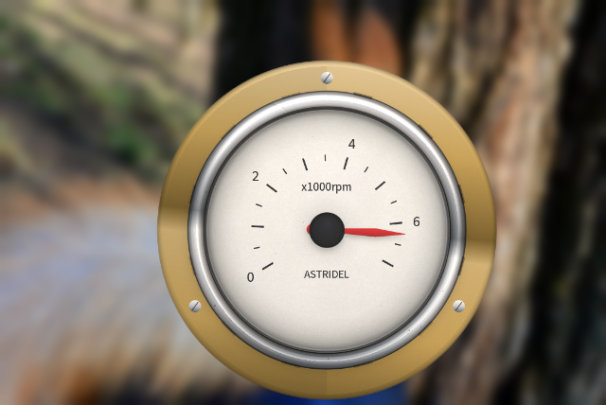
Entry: 6250 rpm
